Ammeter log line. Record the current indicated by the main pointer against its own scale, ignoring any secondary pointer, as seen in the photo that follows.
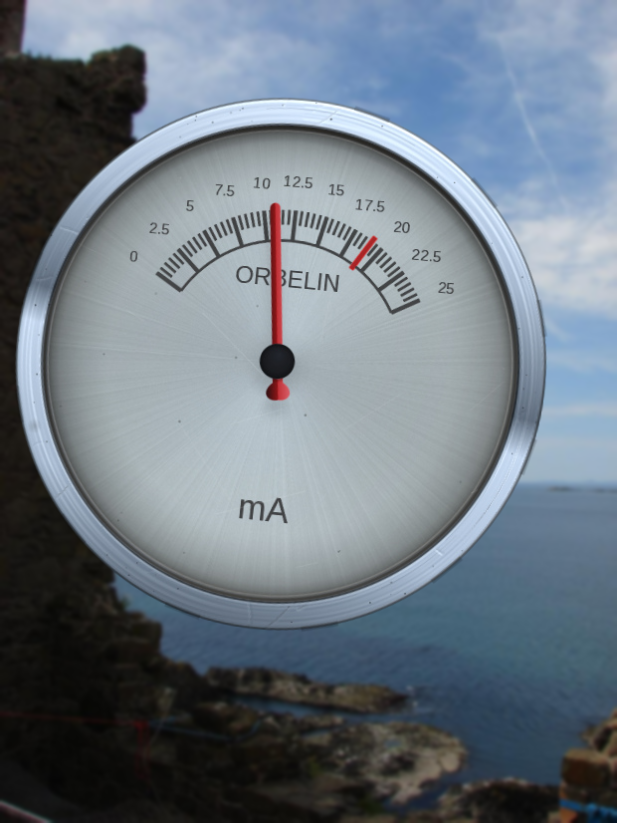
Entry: 11 mA
